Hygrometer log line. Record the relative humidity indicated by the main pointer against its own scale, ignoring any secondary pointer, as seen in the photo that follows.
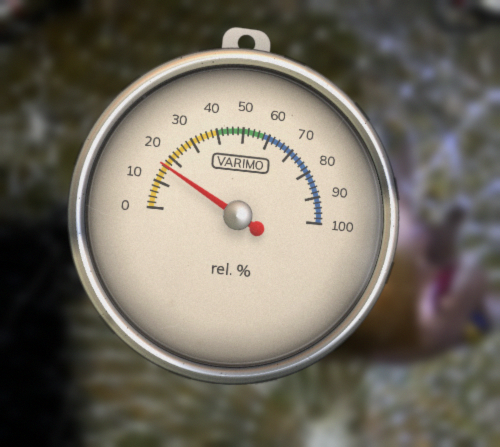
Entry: 16 %
